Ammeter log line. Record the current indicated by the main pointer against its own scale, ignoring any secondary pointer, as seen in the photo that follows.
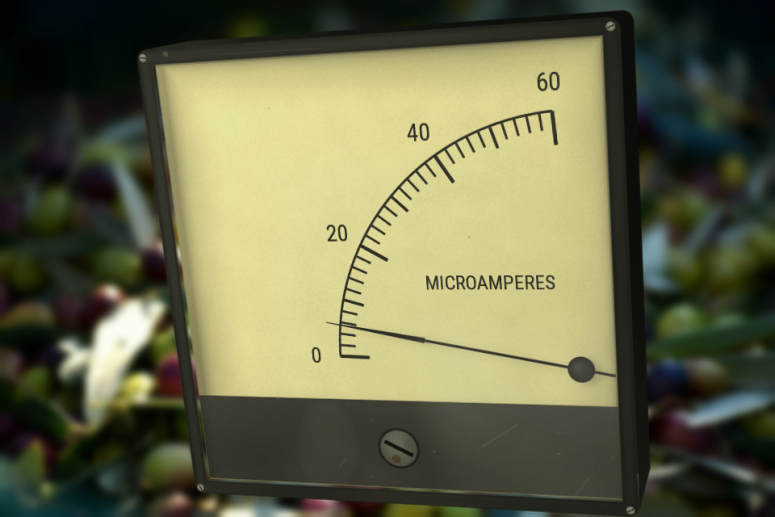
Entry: 6 µA
